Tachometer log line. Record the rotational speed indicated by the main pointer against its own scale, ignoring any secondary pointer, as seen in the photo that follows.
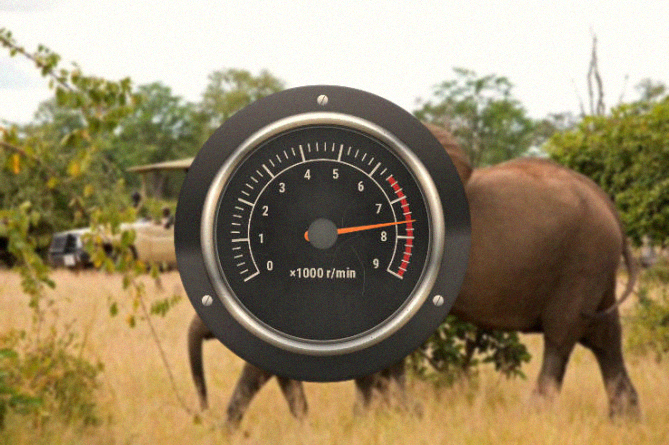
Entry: 7600 rpm
